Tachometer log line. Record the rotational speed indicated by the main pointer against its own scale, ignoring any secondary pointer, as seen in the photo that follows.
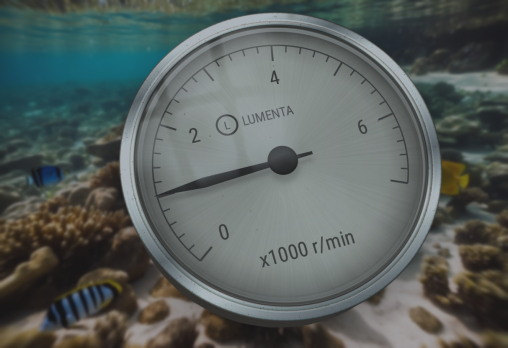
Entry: 1000 rpm
